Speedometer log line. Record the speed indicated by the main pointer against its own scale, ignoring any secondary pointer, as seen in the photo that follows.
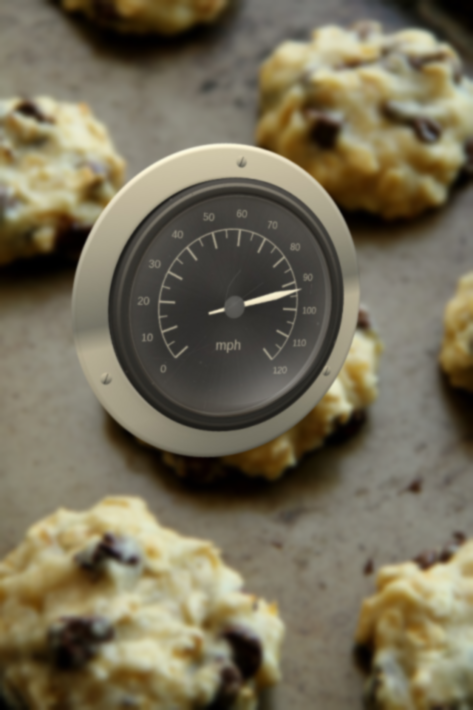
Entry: 92.5 mph
